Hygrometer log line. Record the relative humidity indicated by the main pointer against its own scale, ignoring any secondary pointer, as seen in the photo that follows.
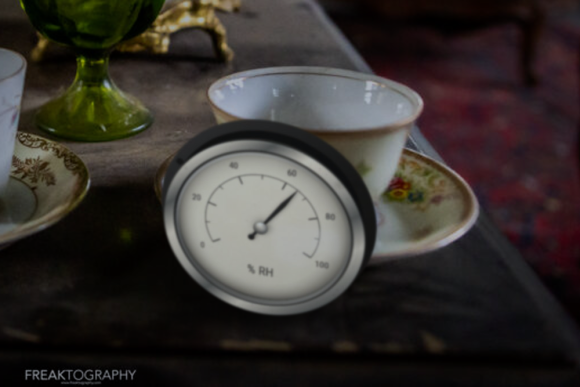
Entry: 65 %
